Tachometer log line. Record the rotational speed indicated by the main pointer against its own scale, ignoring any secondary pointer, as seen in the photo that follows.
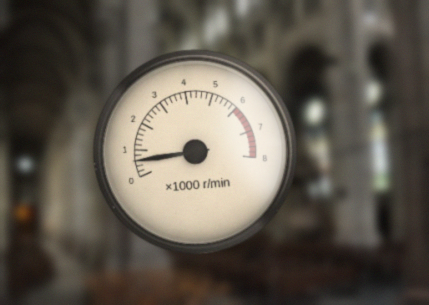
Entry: 600 rpm
